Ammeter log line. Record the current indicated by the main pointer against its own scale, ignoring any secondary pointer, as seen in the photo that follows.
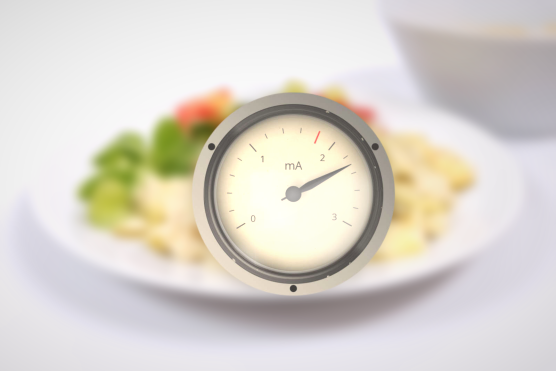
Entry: 2.3 mA
